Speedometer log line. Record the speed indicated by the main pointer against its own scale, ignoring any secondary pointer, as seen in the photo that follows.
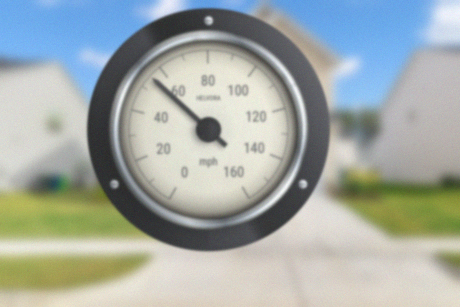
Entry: 55 mph
